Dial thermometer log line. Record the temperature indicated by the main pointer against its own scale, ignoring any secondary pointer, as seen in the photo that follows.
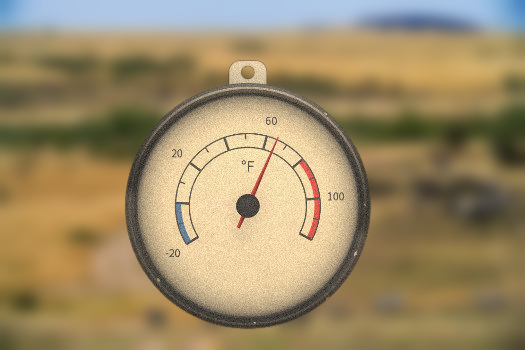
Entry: 65 °F
